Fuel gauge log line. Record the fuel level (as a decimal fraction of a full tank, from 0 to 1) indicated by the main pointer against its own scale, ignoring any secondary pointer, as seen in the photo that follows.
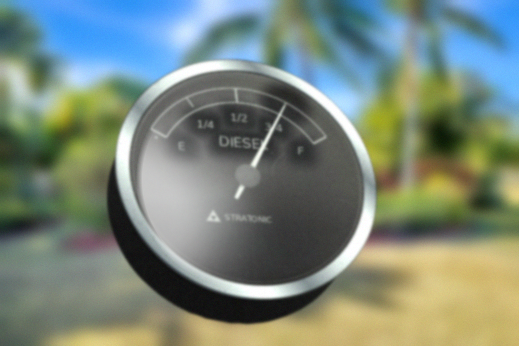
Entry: 0.75
